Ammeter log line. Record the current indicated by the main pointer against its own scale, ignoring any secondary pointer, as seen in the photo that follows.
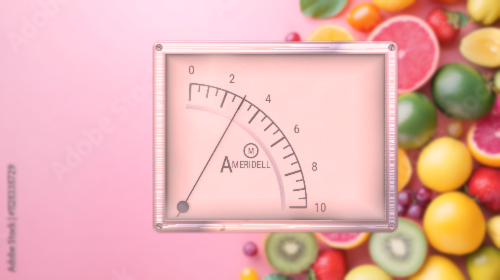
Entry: 3 A
